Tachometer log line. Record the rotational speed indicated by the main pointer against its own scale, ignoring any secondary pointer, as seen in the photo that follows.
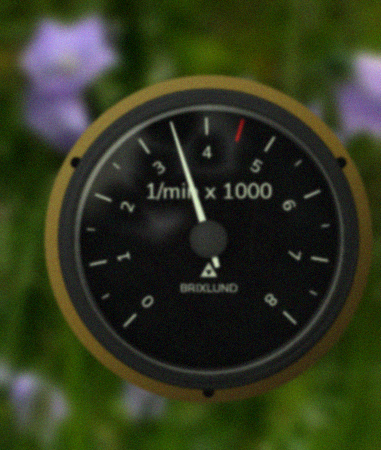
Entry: 3500 rpm
